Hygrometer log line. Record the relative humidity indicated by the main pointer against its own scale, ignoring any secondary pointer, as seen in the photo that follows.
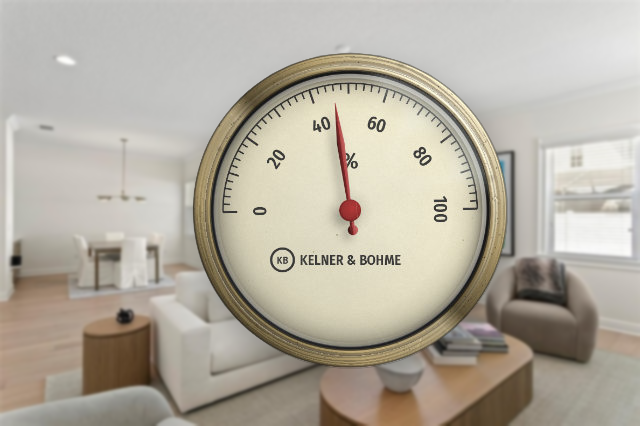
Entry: 46 %
